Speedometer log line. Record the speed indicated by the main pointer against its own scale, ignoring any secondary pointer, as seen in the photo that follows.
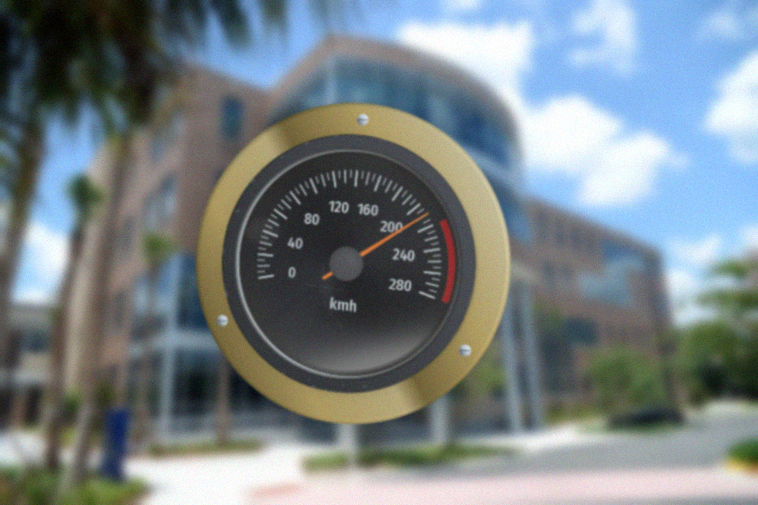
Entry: 210 km/h
